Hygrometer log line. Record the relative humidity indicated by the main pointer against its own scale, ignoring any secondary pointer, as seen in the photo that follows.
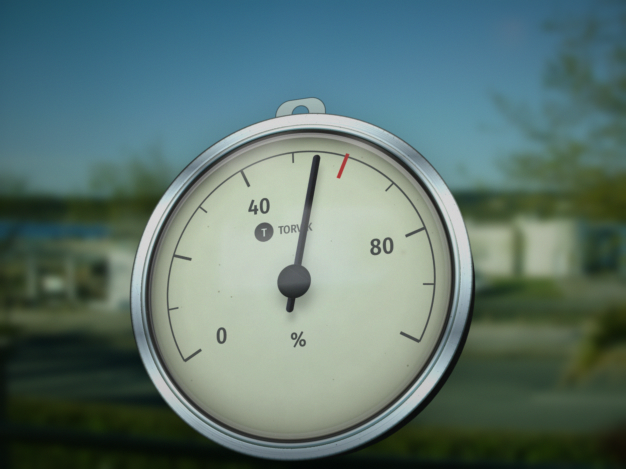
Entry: 55 %
